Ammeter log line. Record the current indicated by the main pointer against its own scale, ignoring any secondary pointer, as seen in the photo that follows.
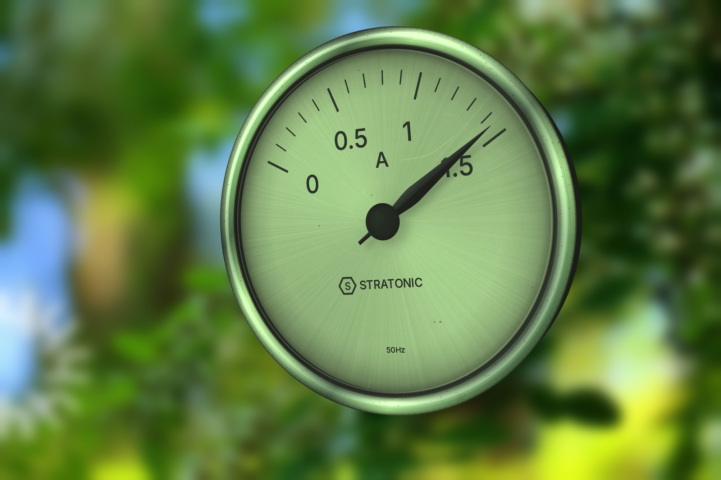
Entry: 1.45 A
